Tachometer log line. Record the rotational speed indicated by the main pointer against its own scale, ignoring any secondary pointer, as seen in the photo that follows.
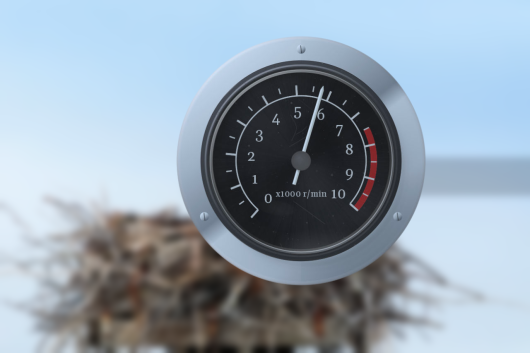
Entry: 5750 rpm
